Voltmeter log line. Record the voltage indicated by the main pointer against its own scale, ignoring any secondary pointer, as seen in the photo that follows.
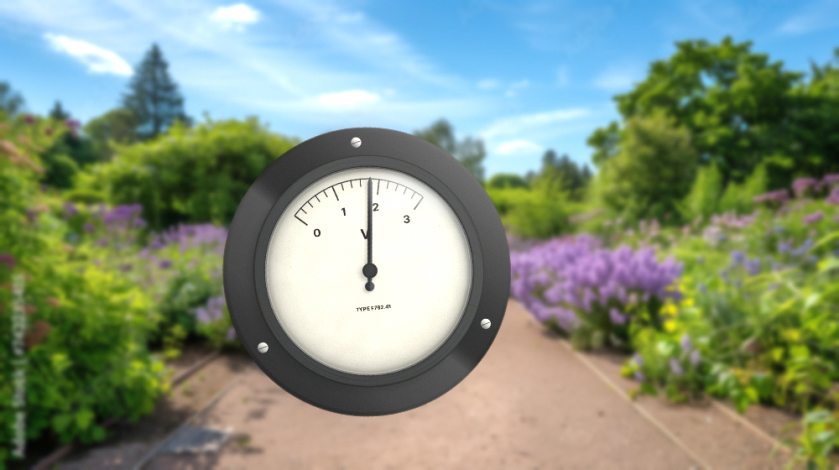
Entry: 1.8 V
